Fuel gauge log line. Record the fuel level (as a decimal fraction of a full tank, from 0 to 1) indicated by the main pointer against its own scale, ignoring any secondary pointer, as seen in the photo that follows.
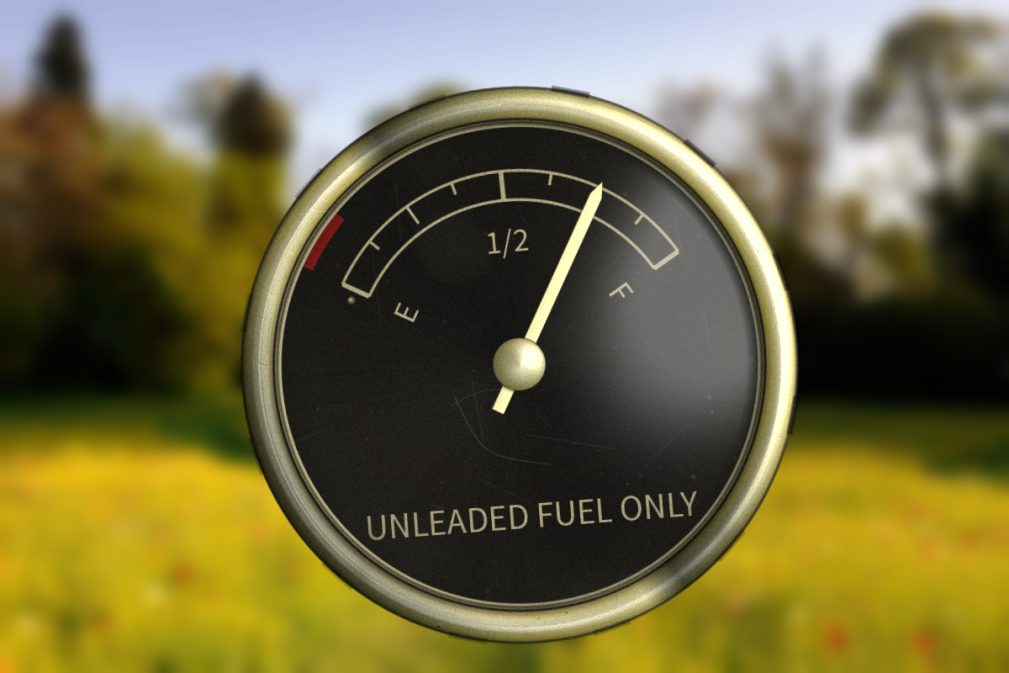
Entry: 0.75
